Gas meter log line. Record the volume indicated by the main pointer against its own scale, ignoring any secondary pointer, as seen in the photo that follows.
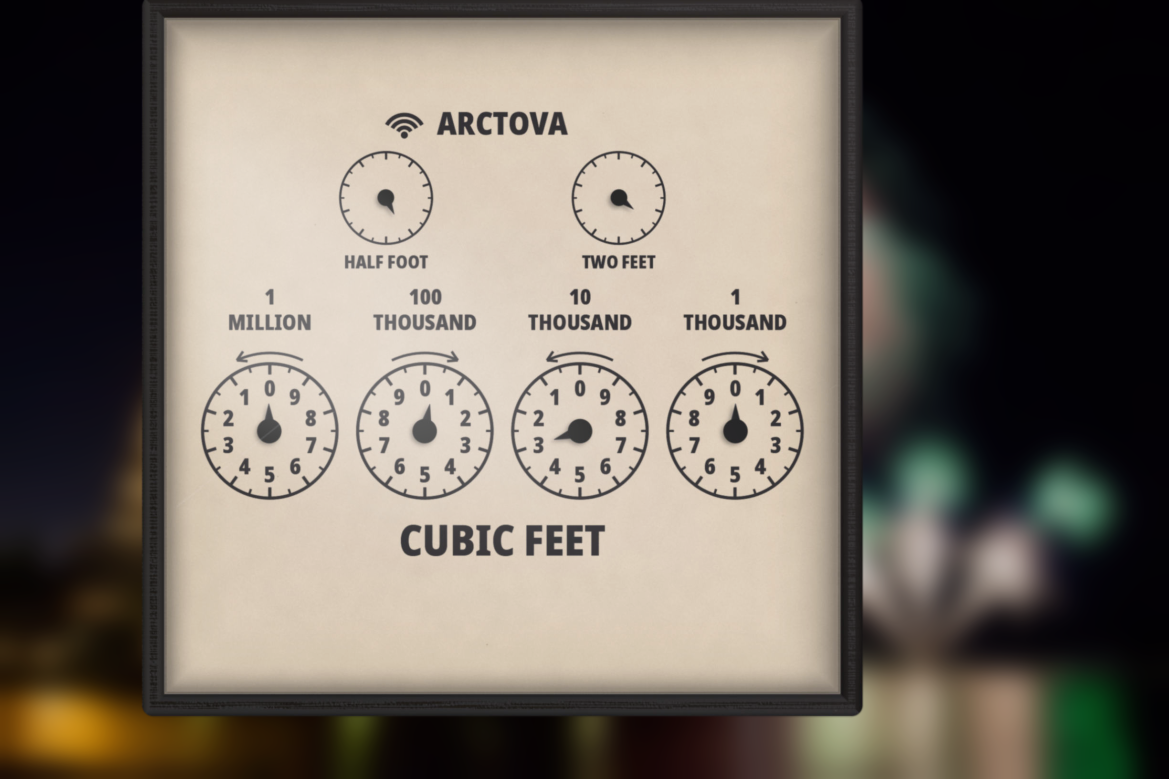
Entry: 3000 ft³
